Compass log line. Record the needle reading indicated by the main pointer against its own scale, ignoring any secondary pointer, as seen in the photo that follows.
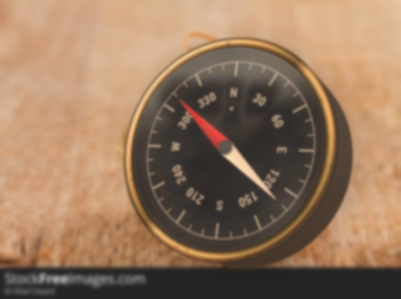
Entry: 310 °
